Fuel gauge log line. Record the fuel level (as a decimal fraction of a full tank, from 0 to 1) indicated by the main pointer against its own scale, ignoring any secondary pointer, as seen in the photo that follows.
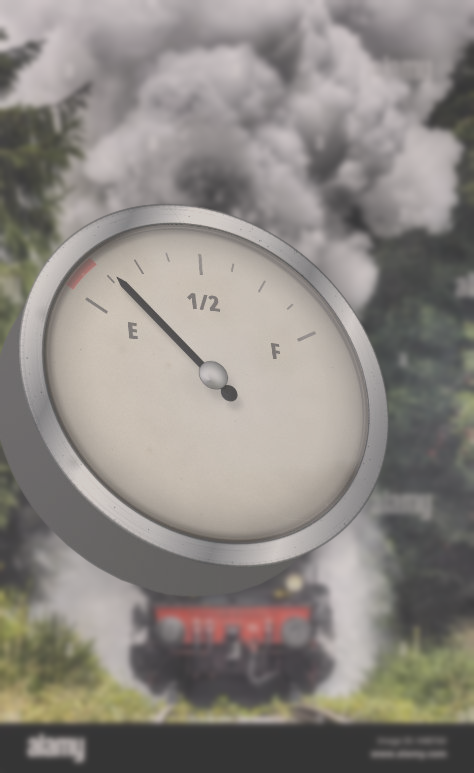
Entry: 0.125
